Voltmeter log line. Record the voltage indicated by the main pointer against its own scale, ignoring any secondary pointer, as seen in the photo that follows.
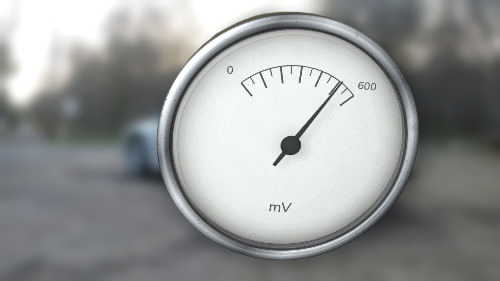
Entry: 500 mV
